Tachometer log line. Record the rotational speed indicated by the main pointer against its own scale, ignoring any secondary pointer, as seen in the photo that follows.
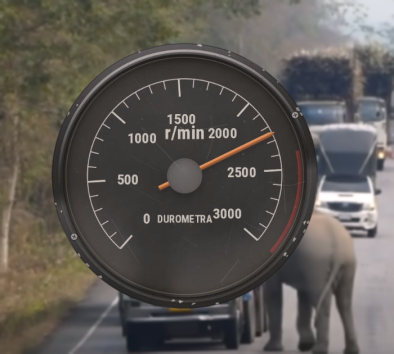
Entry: 2250 rpm
